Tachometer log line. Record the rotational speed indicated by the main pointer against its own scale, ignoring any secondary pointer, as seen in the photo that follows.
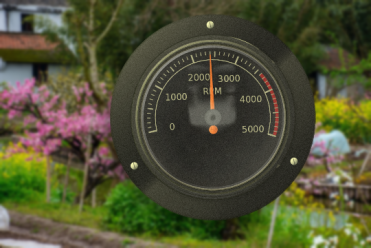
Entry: 2400 rpm
